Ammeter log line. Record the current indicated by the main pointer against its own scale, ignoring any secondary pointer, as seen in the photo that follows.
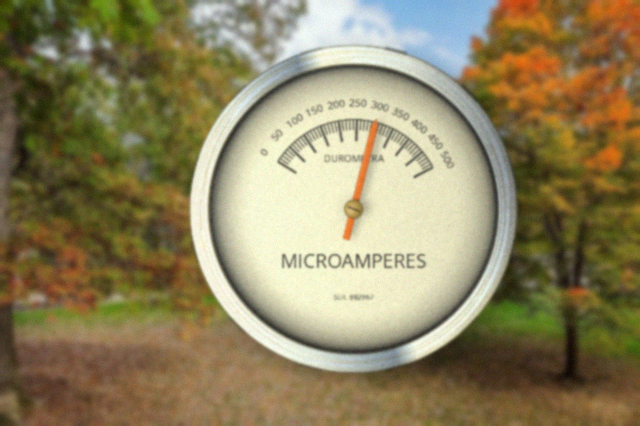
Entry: 300 µA
